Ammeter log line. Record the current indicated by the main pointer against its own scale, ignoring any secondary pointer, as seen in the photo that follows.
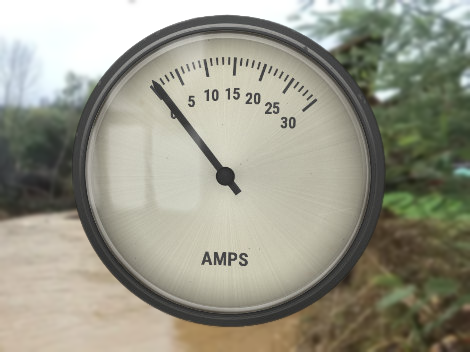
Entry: 1 A
